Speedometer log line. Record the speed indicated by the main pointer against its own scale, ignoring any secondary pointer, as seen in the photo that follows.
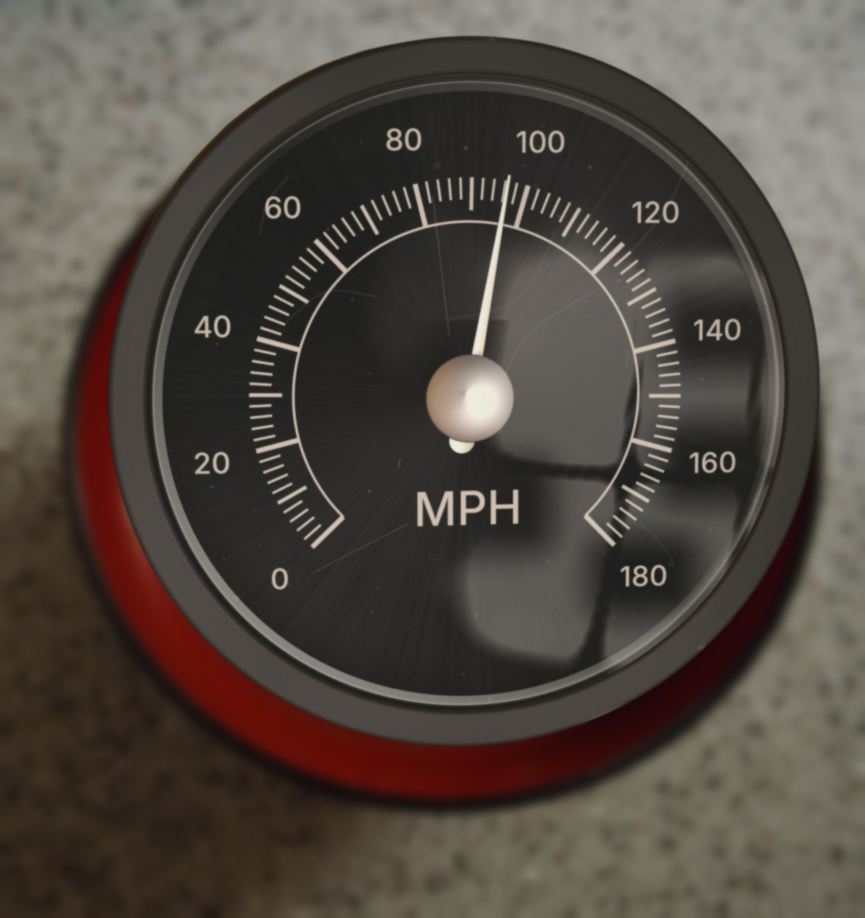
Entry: 96 mph
